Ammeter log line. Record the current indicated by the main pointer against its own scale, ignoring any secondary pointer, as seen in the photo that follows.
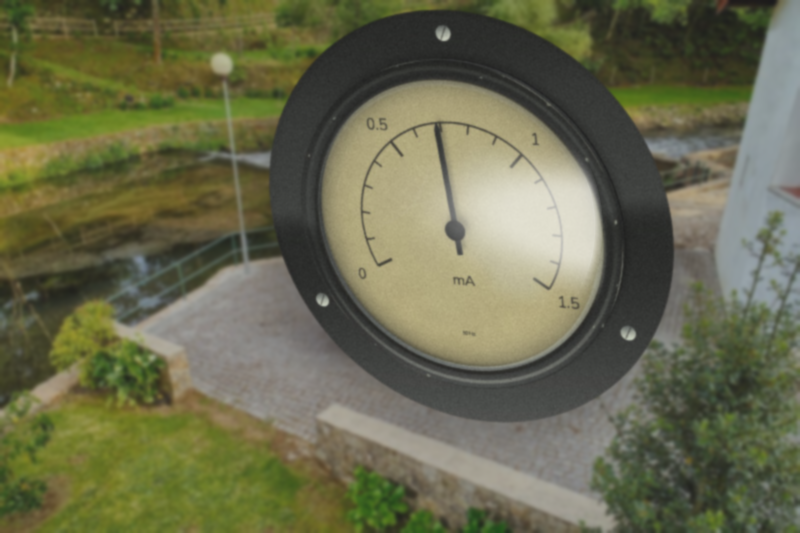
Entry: 0.7 mA
